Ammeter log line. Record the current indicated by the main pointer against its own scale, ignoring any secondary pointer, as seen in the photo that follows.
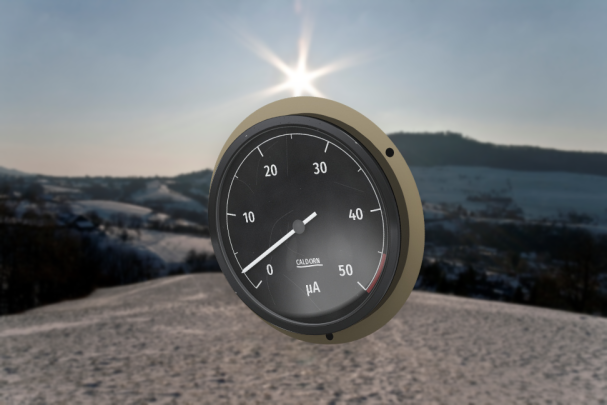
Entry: 2.5 µA
